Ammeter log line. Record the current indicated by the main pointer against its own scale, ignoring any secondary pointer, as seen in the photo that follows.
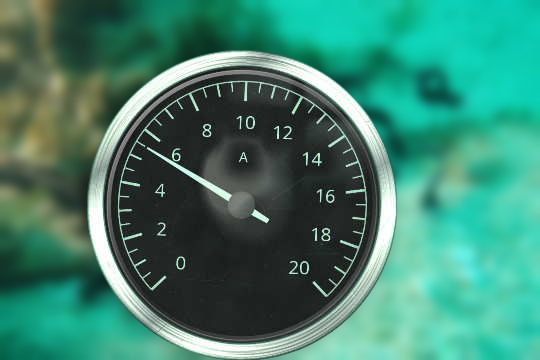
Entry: 5.5 A
